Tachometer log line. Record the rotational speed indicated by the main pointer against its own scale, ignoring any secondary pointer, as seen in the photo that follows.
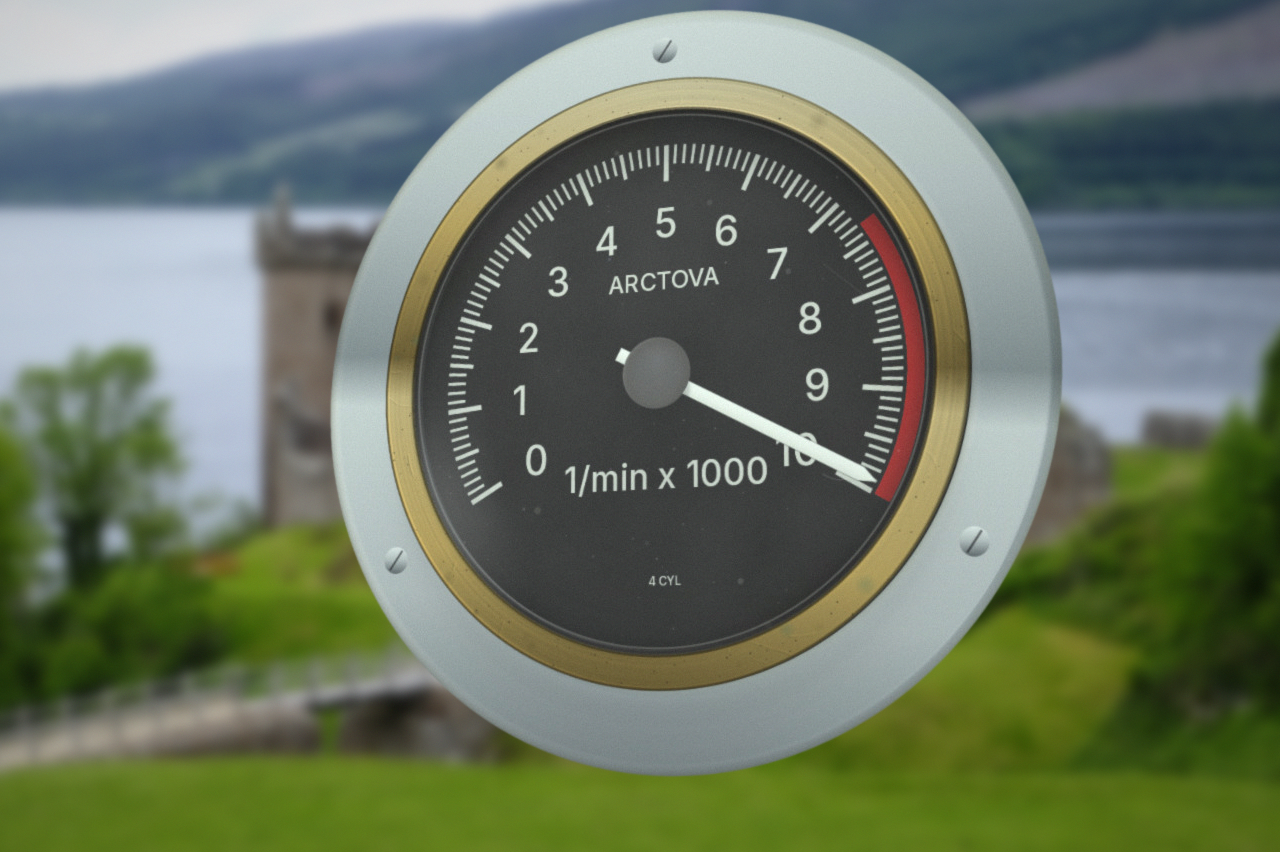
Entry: 9900 rpm
